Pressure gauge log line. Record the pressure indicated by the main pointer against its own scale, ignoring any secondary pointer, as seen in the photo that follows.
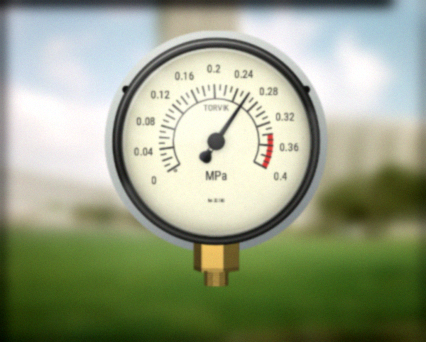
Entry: 0.26 MPa
